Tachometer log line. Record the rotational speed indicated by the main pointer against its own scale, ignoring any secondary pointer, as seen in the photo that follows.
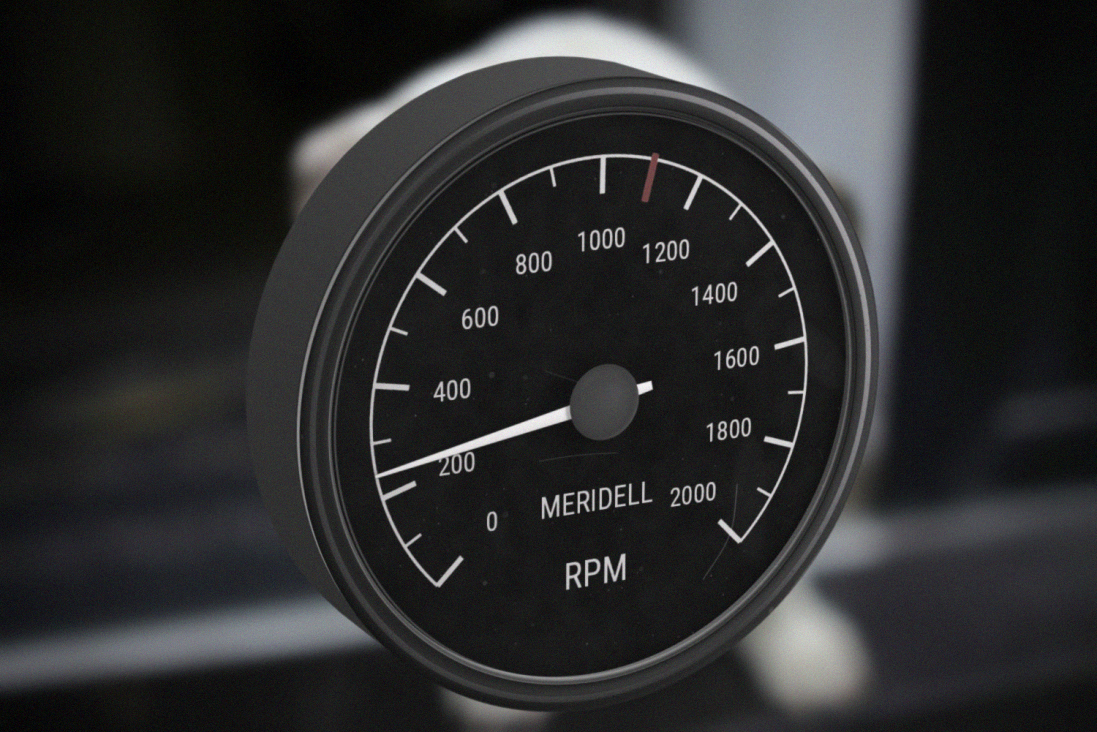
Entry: 250 rpm
